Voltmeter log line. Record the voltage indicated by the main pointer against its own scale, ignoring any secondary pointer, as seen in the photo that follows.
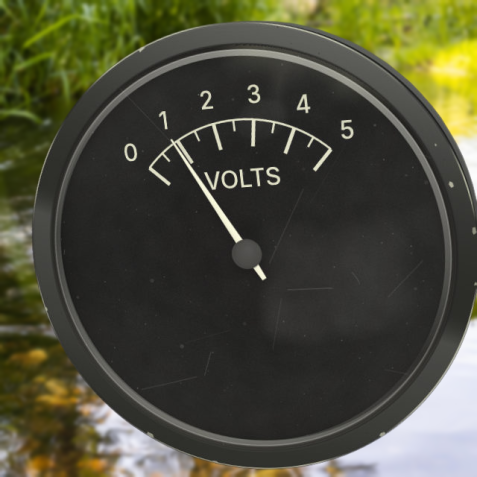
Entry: 1 V
